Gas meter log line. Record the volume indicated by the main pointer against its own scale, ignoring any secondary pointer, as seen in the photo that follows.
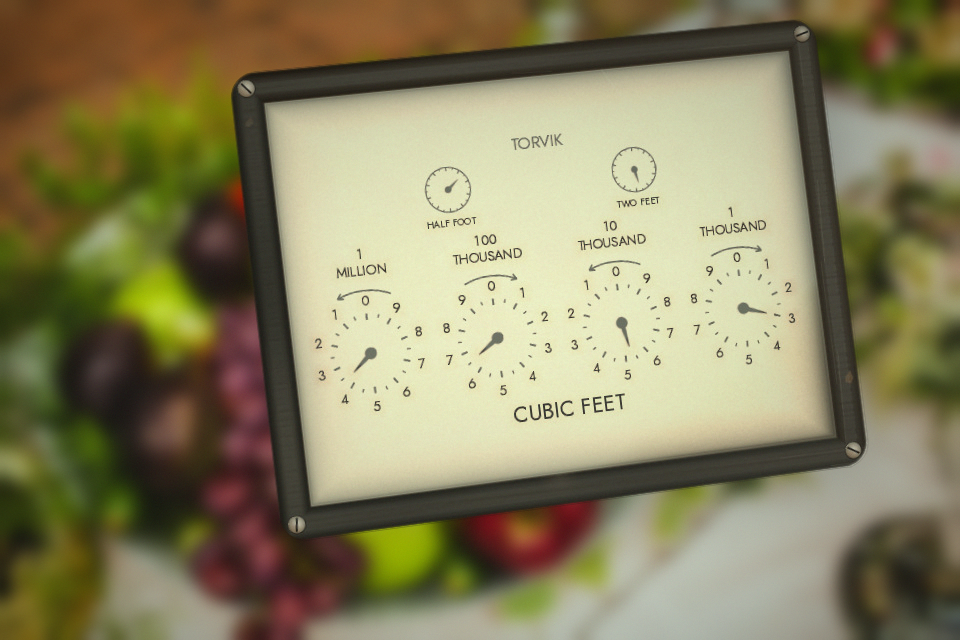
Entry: 365300 ft³
